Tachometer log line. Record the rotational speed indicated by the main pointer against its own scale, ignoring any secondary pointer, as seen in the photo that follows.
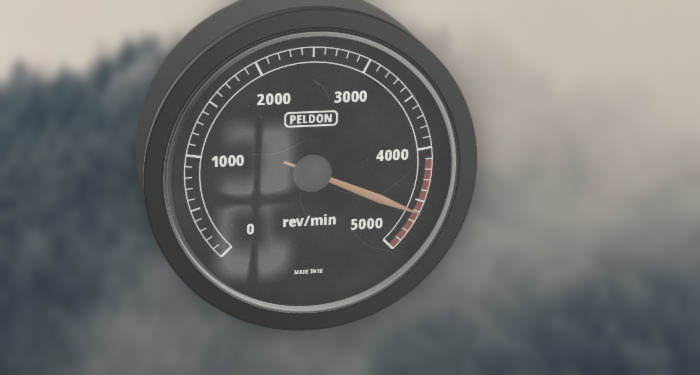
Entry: 4600 rpm
